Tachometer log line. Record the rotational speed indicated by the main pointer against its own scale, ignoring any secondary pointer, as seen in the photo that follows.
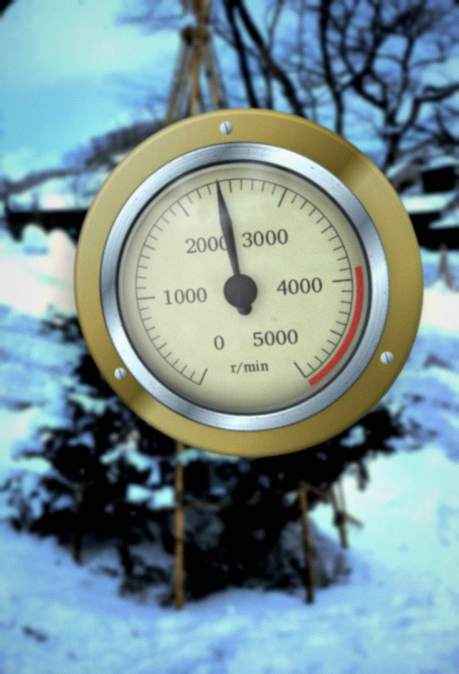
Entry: 2400 rpm
